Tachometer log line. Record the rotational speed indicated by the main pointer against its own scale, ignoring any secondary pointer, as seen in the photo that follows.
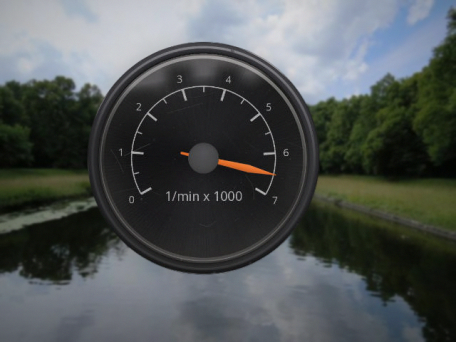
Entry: 6500 rpm
